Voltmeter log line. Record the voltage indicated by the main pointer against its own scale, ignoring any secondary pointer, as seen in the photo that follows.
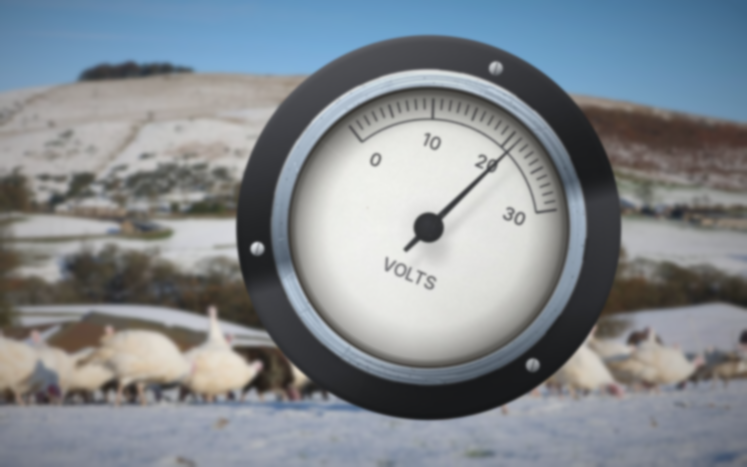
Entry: 21 V
